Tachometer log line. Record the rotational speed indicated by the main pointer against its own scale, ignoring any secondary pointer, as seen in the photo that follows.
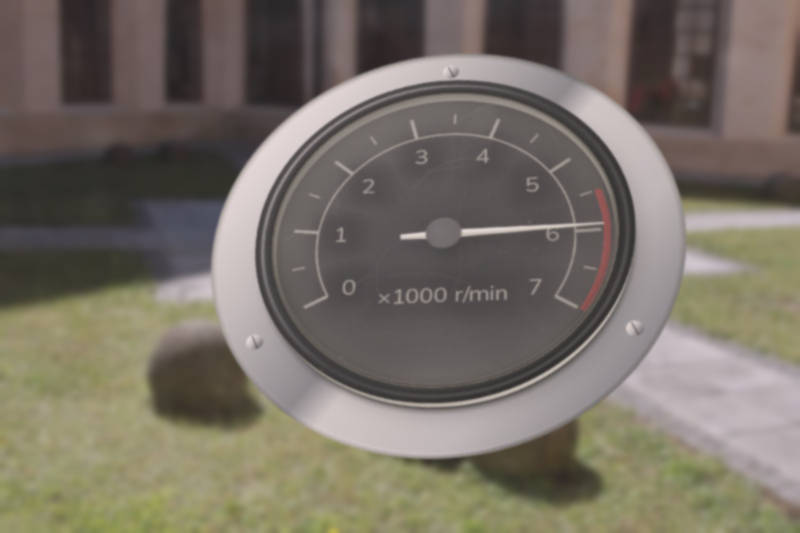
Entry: 6000 rpm
